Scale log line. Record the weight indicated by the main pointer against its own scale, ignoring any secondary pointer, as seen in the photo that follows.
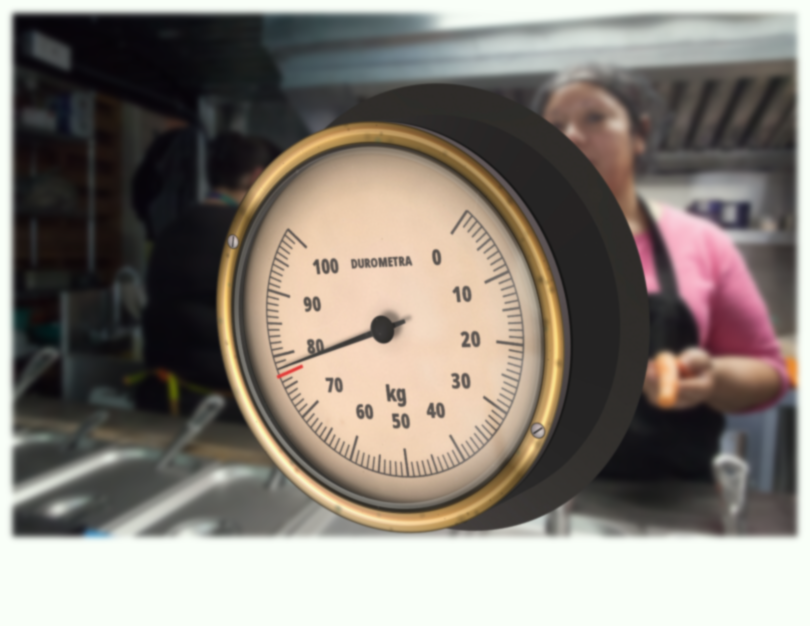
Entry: 78 kg
